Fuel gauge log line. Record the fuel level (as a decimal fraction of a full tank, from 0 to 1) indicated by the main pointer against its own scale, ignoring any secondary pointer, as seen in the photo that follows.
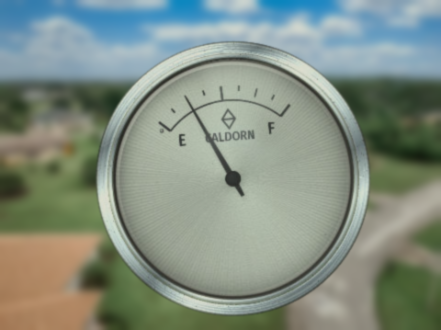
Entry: 0.25
